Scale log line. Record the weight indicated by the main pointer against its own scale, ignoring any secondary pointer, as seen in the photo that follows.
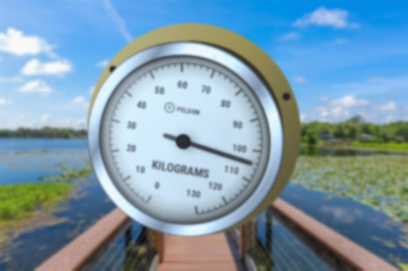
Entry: 104 kg
